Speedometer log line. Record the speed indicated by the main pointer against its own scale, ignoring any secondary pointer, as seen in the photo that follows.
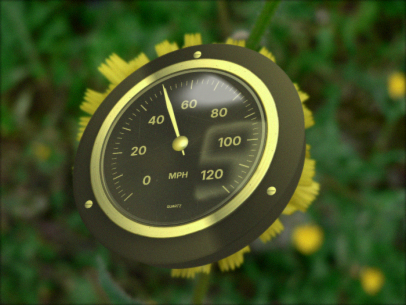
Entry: 50 mph
